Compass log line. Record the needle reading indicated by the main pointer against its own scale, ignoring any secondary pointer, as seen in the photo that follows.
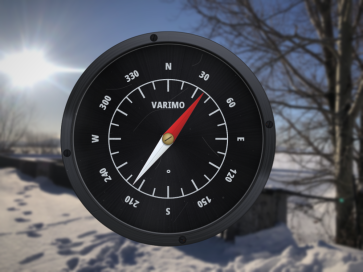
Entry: 37.5 °
